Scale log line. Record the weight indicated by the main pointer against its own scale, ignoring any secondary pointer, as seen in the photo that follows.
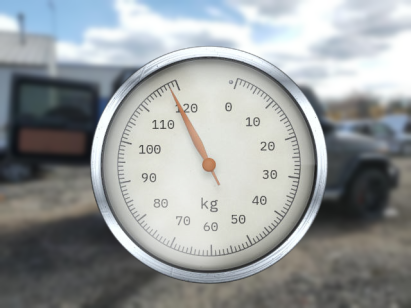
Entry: 118 kg
